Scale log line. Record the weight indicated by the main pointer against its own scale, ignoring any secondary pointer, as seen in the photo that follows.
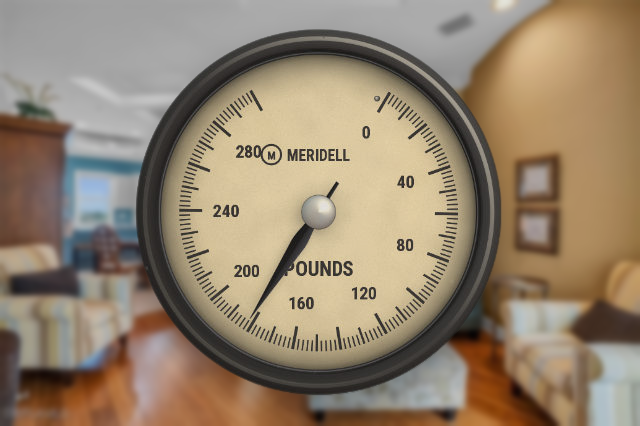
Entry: 182 lb
